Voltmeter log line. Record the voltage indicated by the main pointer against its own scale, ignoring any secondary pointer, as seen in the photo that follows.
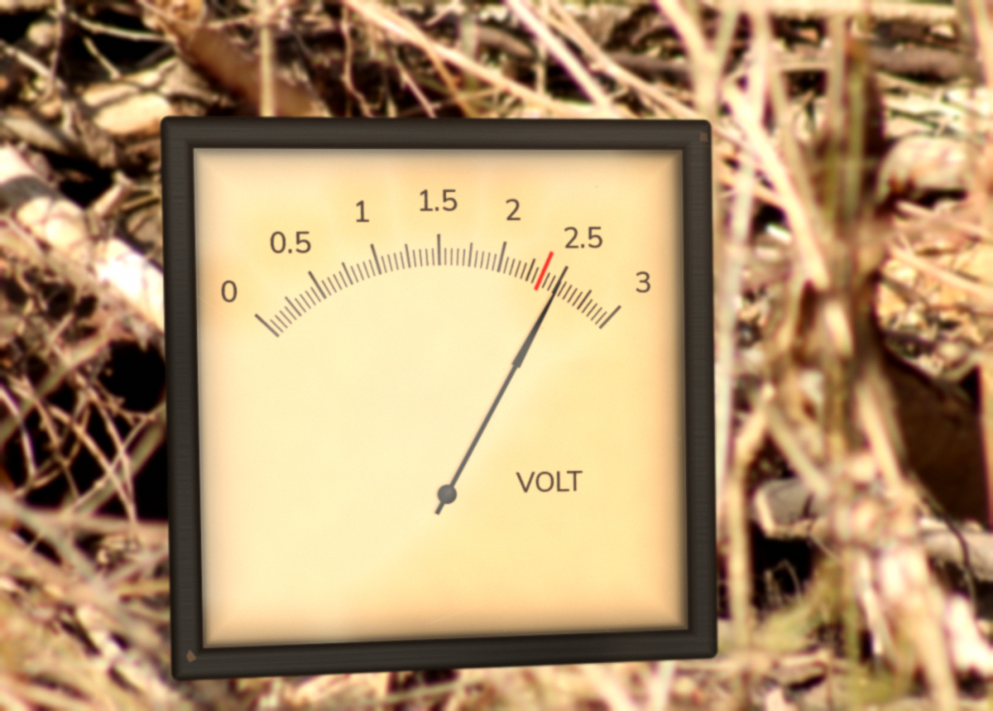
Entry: 2.5 V
